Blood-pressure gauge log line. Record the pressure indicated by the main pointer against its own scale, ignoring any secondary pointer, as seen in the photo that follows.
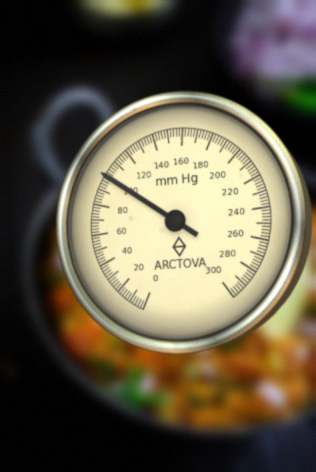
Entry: 100 mmHg
